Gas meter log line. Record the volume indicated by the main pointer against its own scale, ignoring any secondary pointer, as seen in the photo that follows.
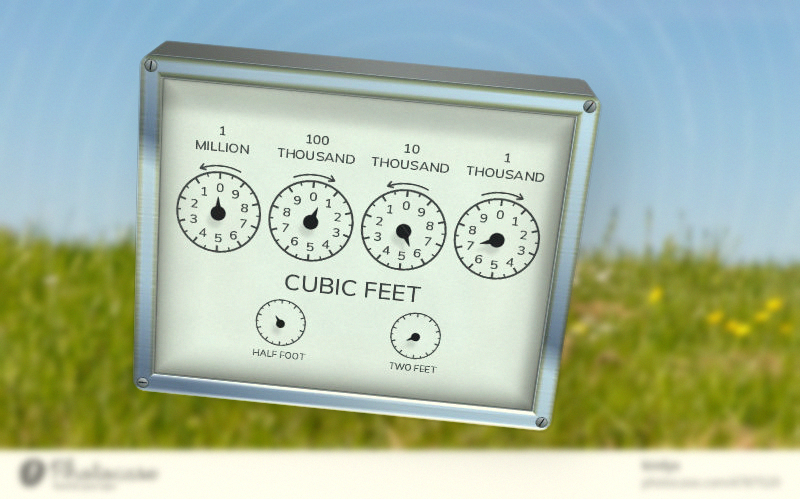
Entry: 5700 ft³
